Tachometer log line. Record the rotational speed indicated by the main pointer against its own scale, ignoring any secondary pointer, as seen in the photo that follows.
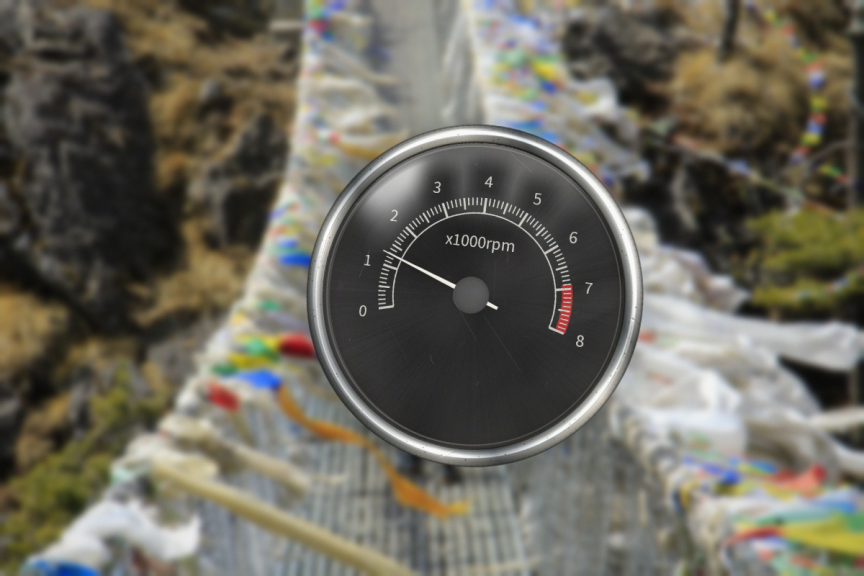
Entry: 1300 rpm
